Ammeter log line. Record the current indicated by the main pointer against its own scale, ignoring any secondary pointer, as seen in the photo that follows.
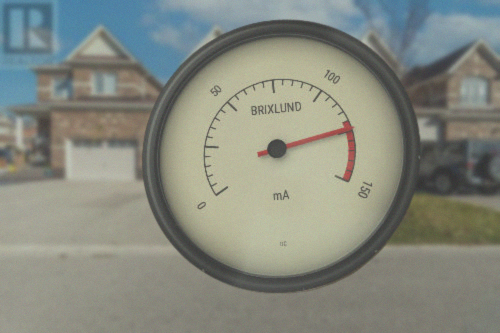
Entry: 125 mA
